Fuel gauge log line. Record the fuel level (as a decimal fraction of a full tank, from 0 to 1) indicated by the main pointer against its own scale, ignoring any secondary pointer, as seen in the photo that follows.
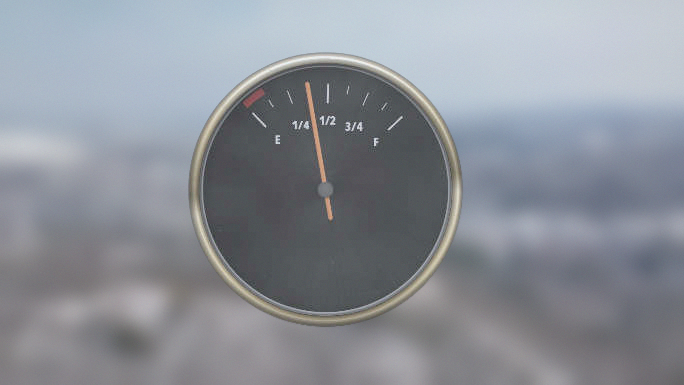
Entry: 0.375
